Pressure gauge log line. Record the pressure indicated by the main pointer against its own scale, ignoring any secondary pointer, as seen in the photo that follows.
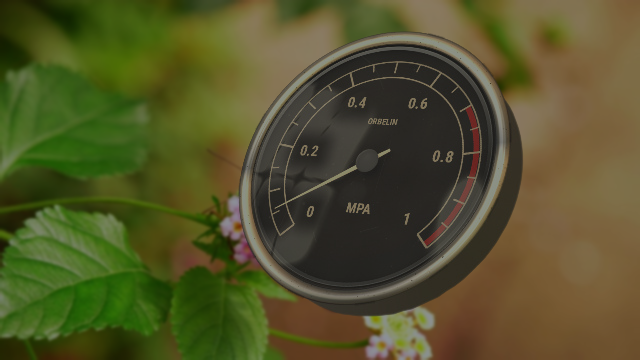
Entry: 0.05 MPa
